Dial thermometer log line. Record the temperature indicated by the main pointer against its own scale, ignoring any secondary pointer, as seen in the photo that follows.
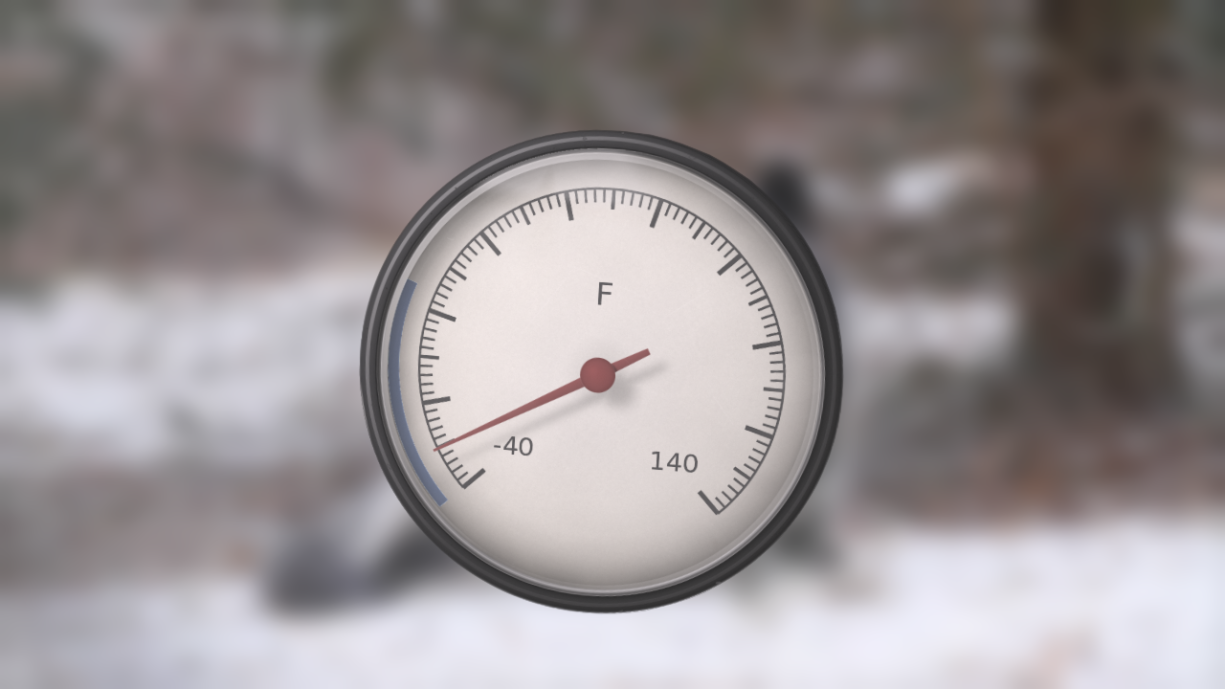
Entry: -30 °F
